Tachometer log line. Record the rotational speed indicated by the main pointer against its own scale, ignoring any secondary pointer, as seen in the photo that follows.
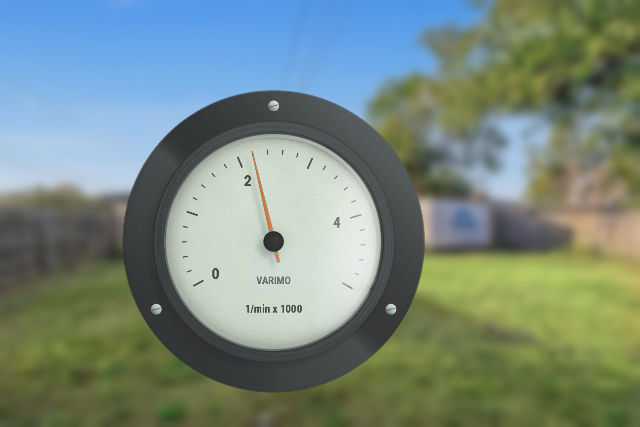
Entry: 2200 rpm
